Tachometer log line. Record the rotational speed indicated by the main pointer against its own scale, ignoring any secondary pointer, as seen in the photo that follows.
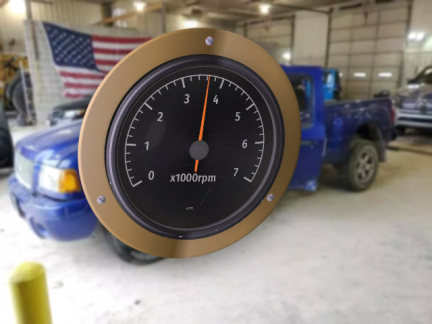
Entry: 3600 rpm
